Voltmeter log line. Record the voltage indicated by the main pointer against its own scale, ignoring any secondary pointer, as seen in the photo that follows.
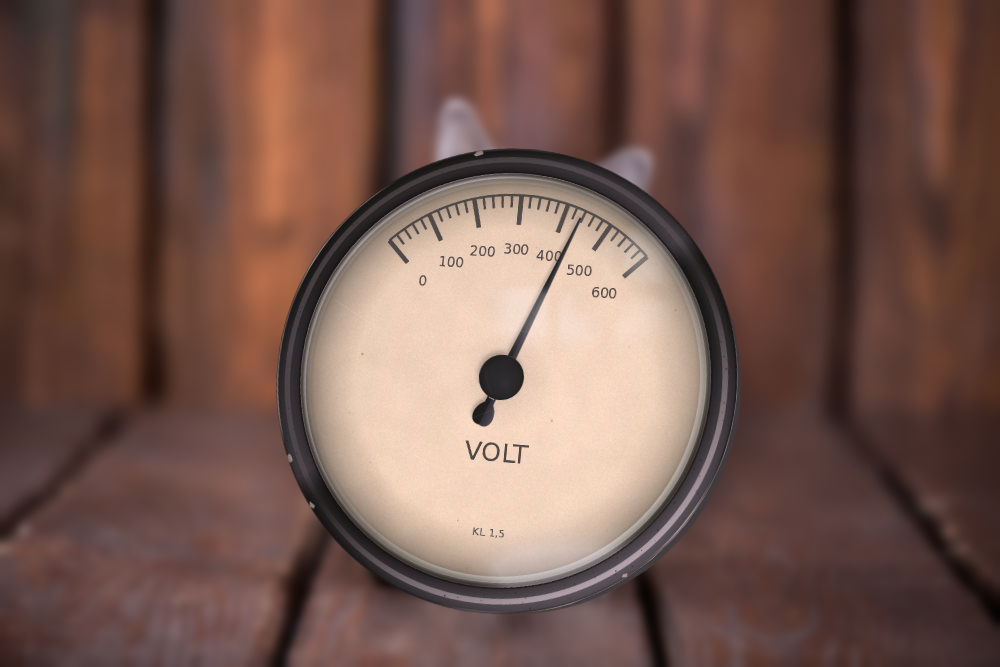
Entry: 440 V
